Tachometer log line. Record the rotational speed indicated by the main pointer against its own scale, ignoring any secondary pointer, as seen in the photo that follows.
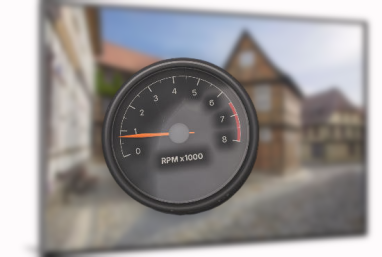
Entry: 750 rpm
